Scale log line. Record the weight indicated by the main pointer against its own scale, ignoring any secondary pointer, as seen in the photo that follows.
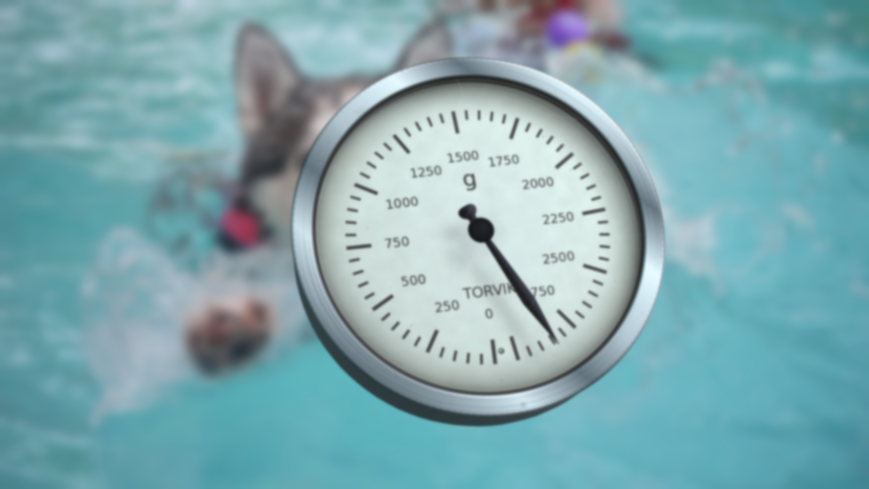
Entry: 2850 g
